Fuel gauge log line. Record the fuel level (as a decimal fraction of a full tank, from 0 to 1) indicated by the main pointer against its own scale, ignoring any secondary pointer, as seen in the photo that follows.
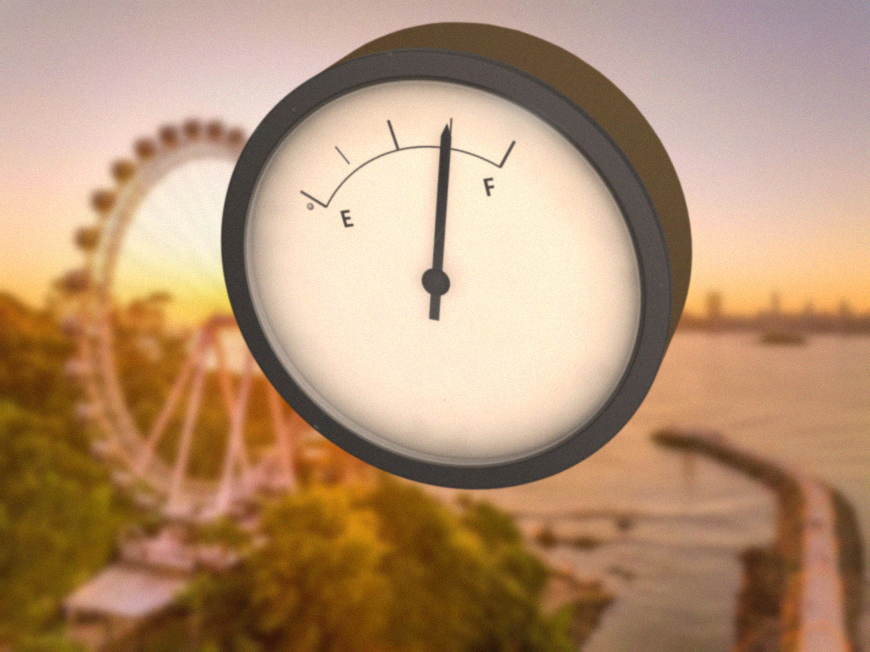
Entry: 0.75
